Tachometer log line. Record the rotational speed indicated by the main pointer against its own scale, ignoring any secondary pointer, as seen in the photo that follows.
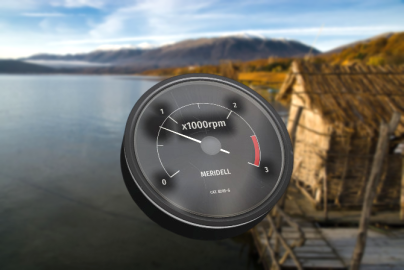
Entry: 750 rpm
